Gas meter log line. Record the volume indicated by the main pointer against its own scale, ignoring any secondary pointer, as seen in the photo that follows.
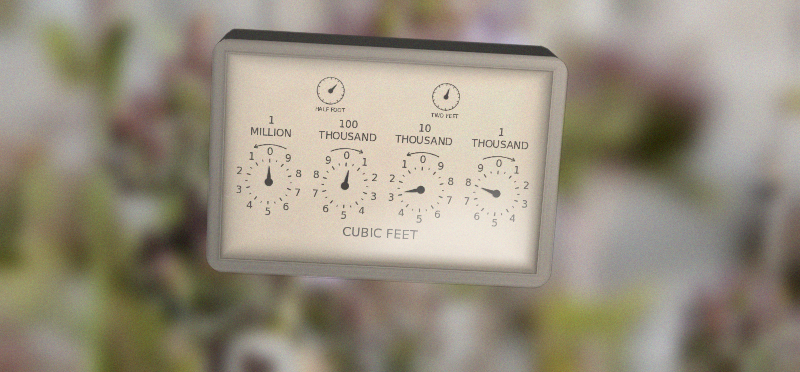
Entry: 2800 ft³
